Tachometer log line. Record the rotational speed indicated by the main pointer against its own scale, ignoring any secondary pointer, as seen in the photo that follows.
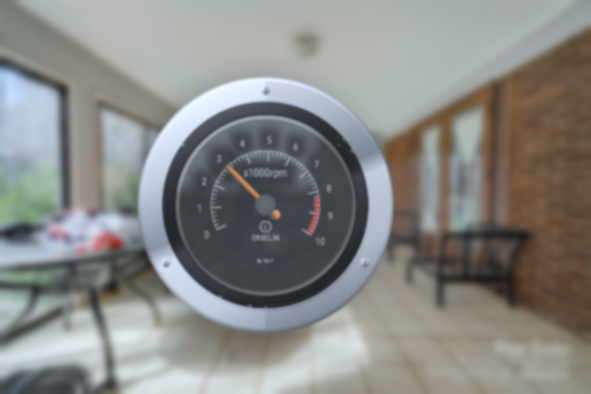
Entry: 3000 rpm
